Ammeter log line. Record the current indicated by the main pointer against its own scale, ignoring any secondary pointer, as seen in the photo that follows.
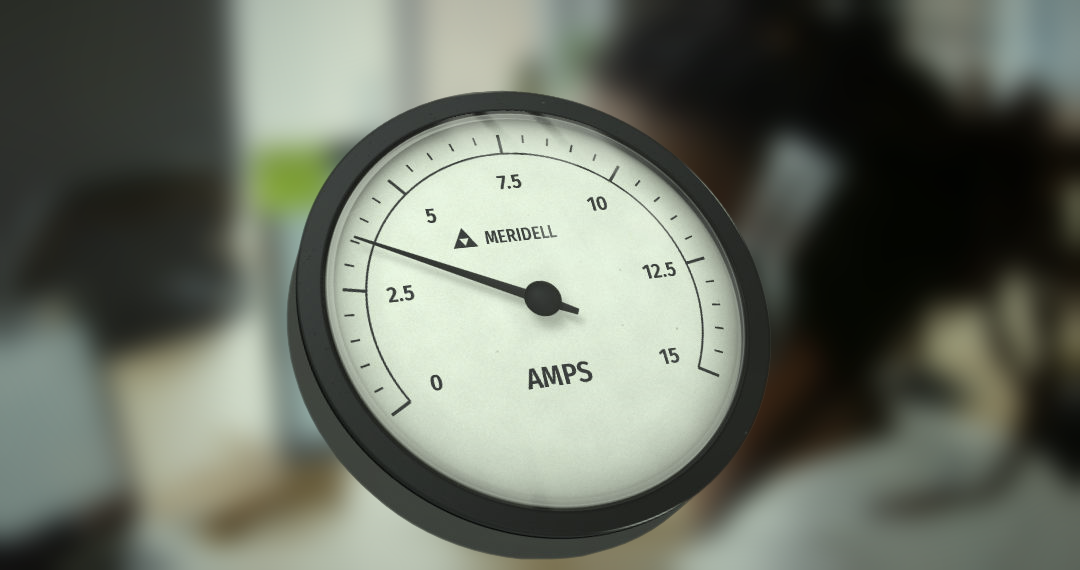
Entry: 3.5 A
